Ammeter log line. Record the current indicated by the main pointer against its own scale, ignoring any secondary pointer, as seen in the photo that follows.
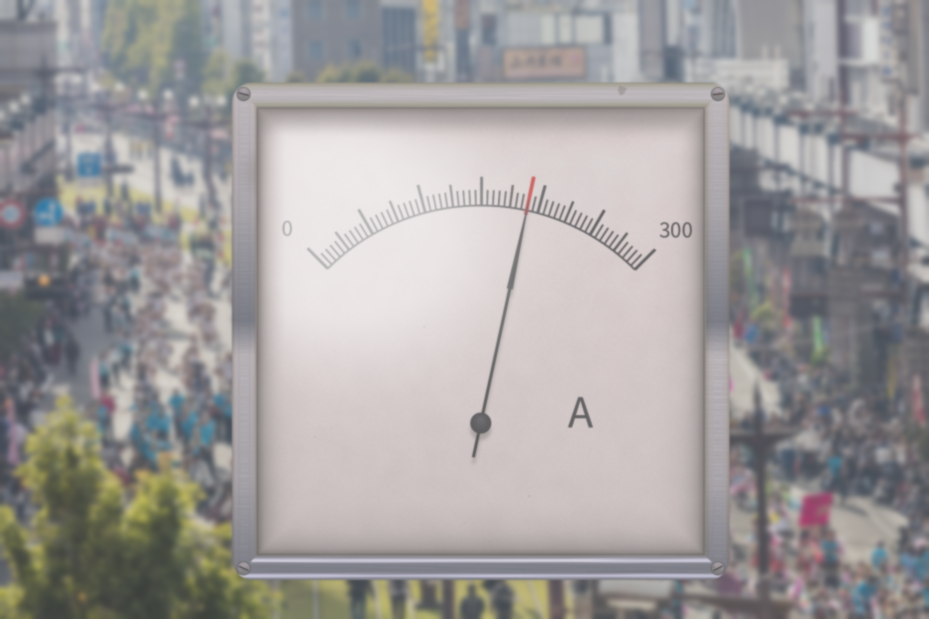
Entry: 190 A
